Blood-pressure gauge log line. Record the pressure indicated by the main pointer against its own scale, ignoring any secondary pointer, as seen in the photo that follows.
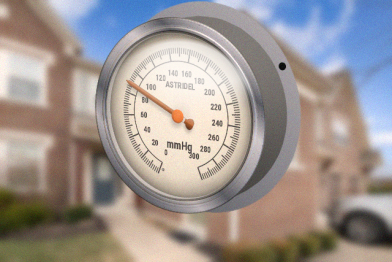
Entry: 90 mmHg
